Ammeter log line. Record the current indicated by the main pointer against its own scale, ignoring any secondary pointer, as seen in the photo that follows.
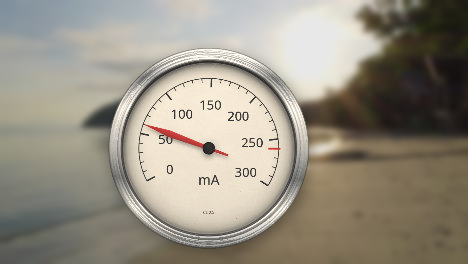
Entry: 60 mA
